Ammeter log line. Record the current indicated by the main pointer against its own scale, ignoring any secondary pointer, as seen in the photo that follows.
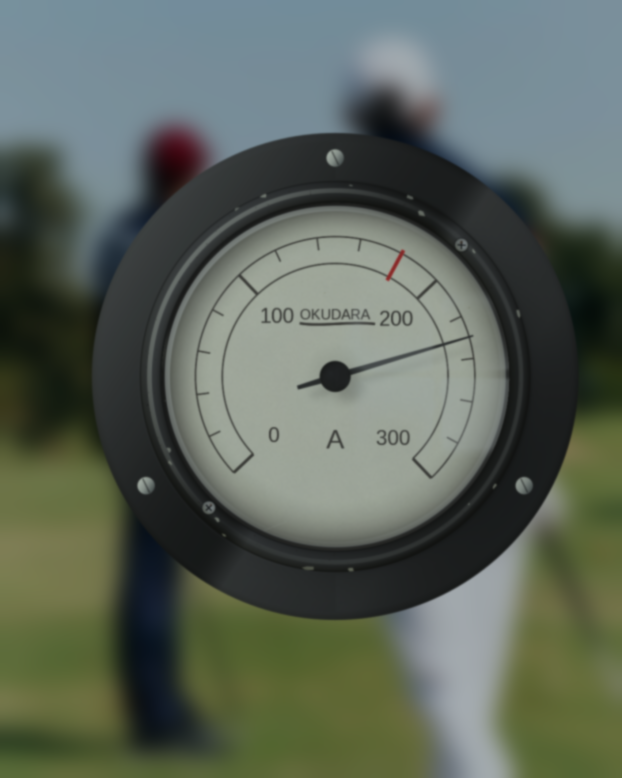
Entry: 230 A
